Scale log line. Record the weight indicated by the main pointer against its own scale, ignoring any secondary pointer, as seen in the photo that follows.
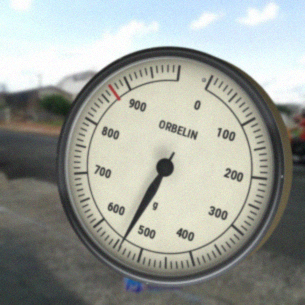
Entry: 540 g
